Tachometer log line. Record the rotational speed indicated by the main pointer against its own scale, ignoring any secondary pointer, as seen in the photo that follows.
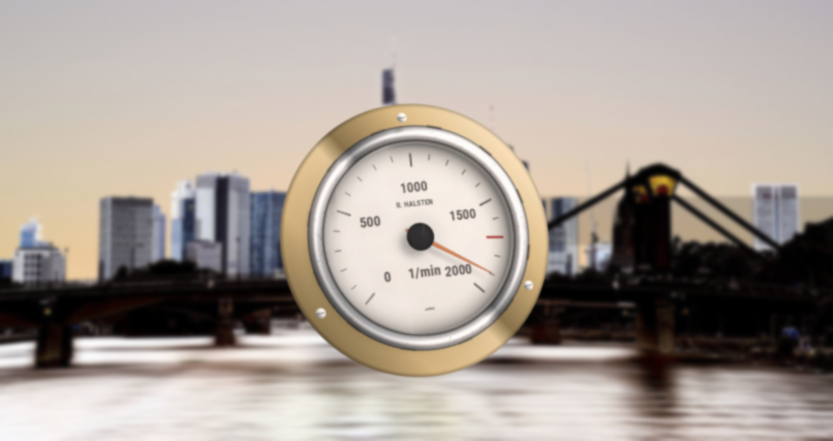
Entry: 1900 rpm
